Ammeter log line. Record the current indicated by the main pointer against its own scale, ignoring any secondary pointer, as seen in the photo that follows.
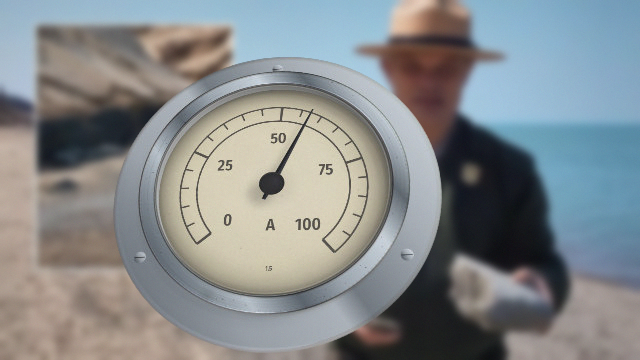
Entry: 57.5 A
